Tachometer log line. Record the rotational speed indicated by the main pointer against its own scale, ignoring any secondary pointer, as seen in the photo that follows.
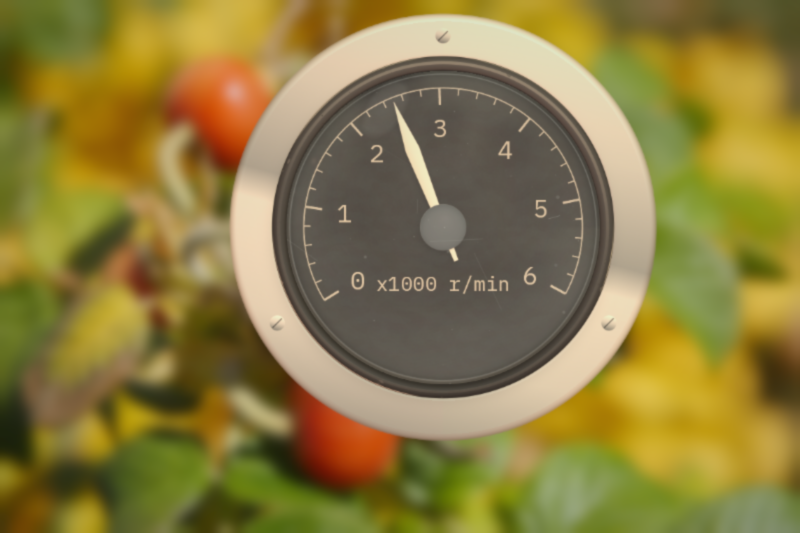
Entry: 2500 rpm
